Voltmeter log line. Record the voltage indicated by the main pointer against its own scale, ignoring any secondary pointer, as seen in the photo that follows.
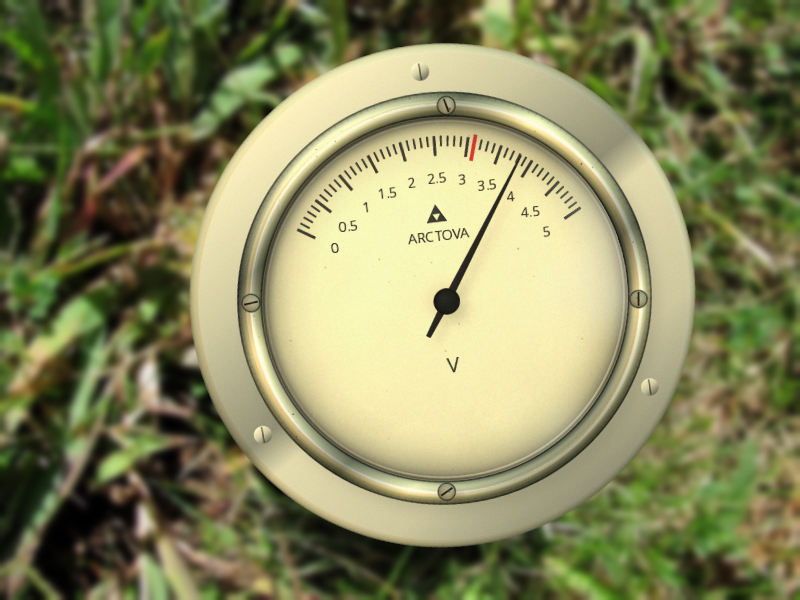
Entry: 3.8 V
